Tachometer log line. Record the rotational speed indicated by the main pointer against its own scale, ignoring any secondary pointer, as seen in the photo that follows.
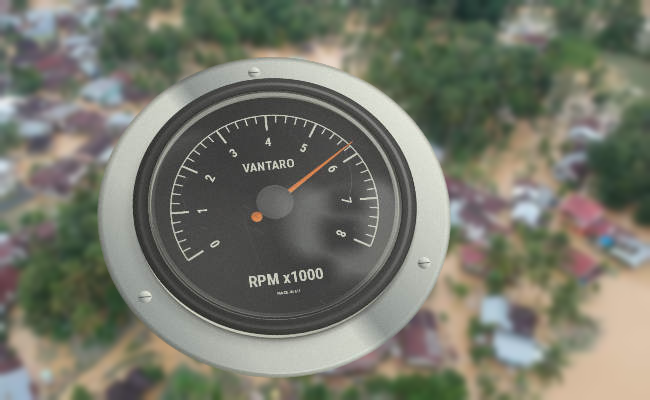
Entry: 5800 rpm
